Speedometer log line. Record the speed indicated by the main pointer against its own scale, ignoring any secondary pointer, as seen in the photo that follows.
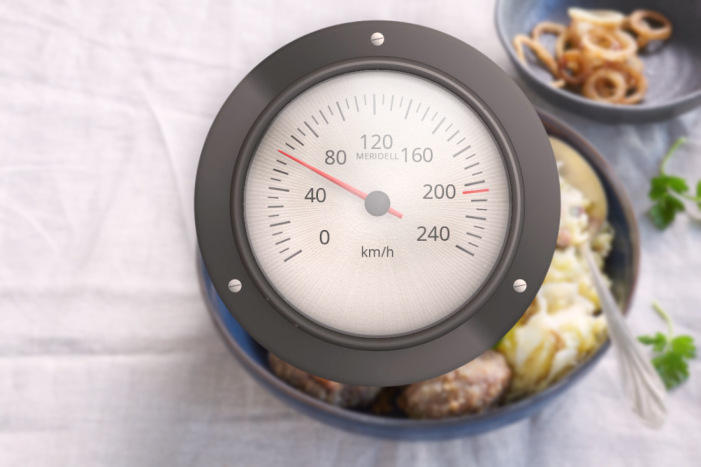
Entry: 60 km/h
